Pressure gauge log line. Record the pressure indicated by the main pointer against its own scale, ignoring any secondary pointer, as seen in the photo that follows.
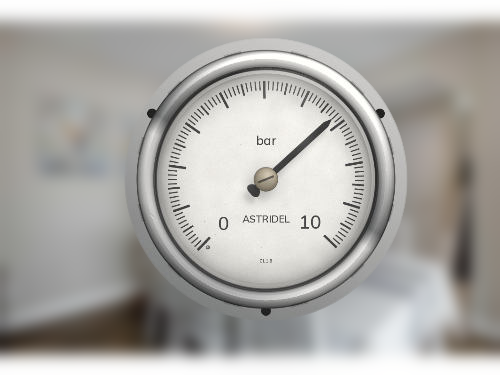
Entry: 6.8 bar
